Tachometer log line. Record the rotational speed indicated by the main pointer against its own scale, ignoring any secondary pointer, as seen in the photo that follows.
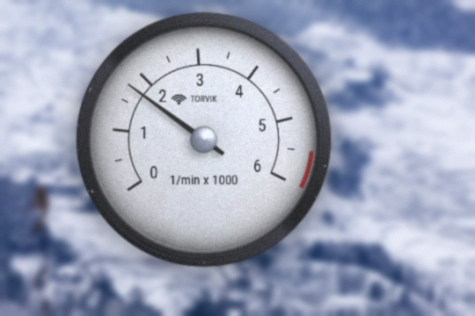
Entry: 1750 rpm
